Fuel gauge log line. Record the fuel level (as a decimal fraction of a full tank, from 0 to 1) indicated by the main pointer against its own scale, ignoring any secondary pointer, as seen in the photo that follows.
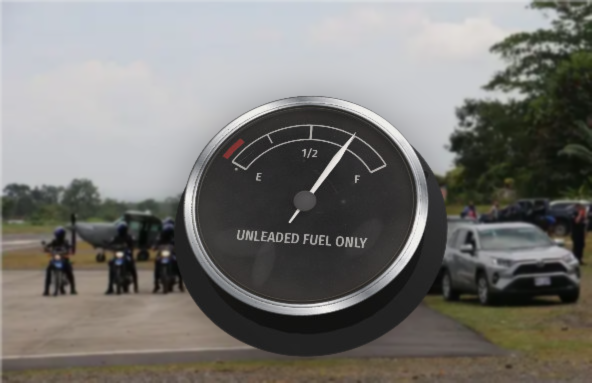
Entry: 0.75
